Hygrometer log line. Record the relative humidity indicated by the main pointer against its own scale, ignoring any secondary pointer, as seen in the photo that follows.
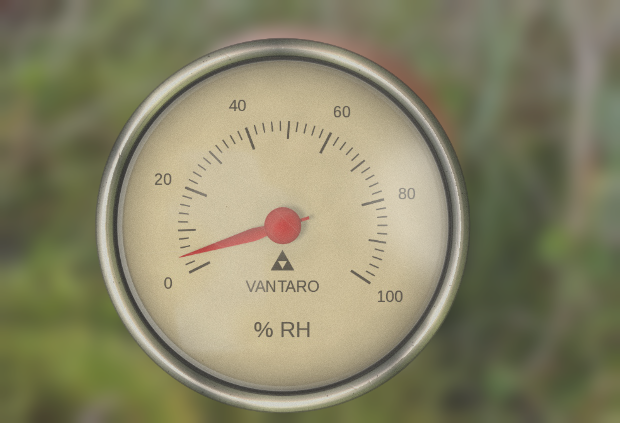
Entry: 4 %
